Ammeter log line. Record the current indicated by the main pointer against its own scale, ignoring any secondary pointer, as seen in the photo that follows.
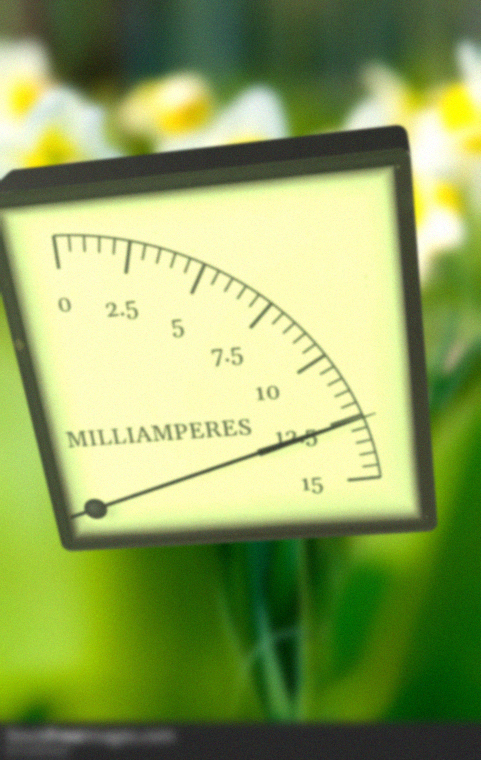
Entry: 12.5 mA
